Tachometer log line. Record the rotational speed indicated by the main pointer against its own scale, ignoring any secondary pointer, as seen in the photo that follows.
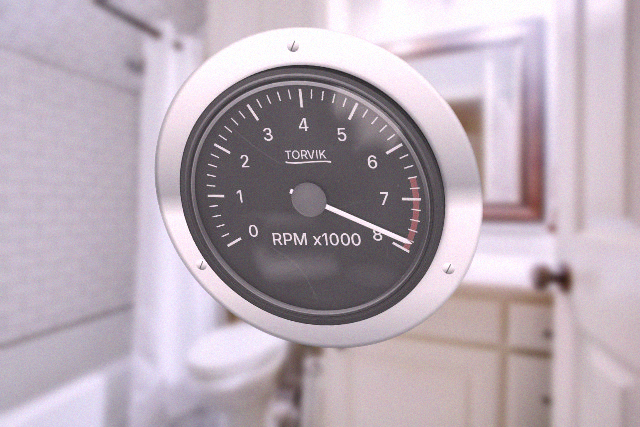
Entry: 7800 rpm
